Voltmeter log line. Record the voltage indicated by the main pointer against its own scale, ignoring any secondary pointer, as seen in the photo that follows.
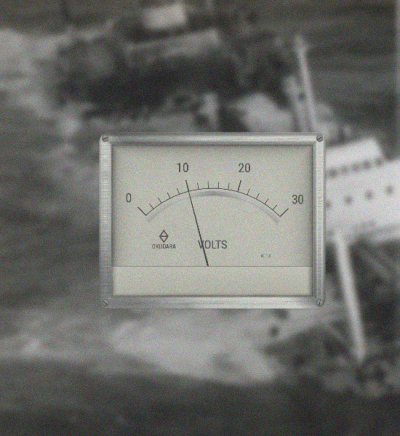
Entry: 10 V
